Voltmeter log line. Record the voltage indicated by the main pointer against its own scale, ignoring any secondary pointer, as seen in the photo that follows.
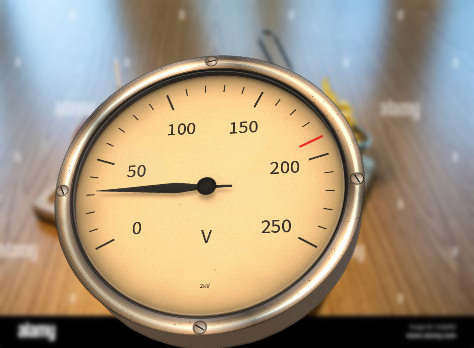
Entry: 30 V
